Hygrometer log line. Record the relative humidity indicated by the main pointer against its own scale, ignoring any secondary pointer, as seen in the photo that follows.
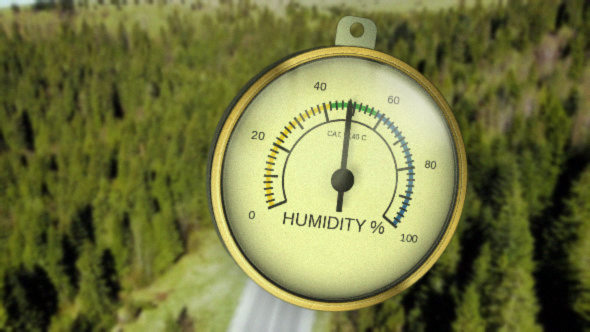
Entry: 48 %
